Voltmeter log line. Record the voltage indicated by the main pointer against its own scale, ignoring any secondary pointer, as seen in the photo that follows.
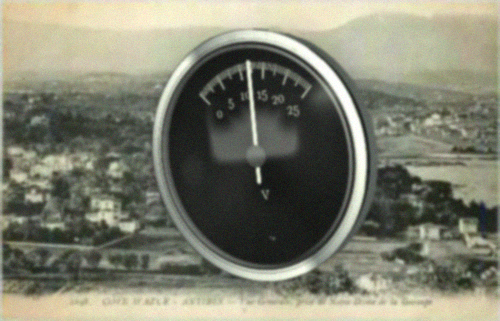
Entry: 12.5 V
